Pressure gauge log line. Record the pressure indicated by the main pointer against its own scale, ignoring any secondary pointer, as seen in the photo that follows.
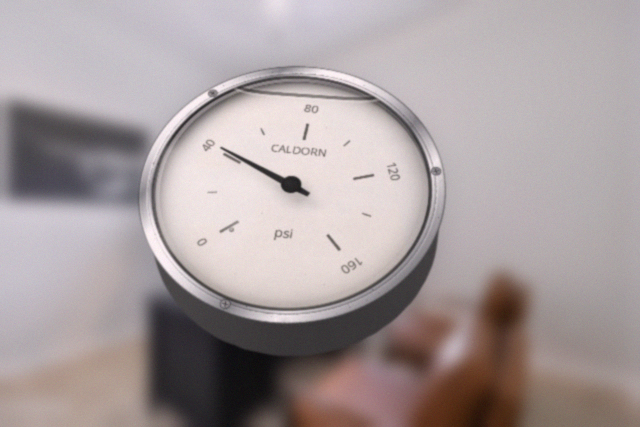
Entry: 40 psi
